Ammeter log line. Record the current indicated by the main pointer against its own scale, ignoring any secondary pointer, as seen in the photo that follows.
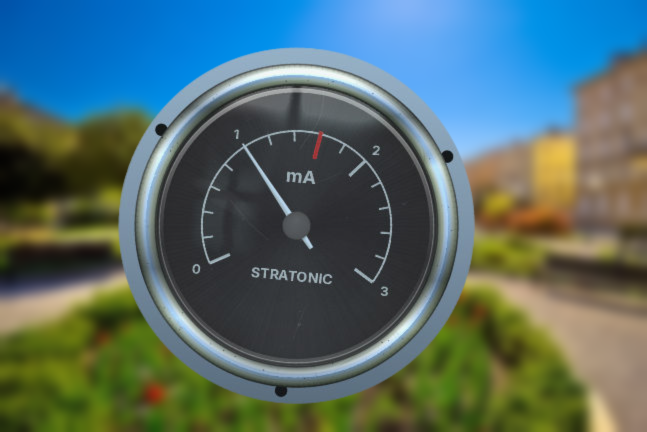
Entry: 1 mA
